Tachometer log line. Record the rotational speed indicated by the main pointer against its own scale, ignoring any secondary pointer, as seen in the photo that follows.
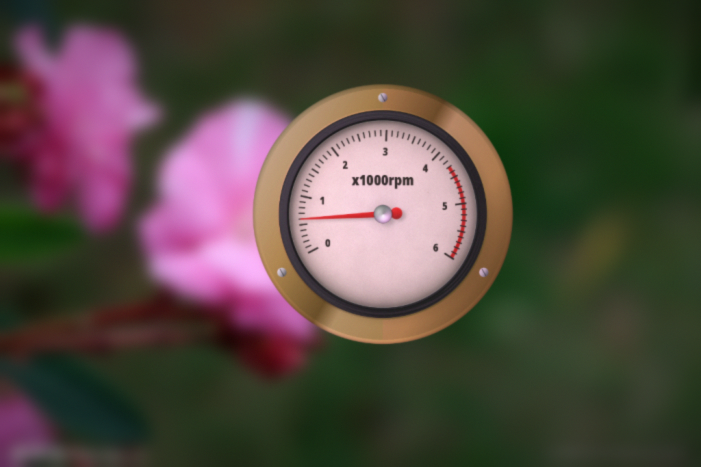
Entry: 600 rpm
